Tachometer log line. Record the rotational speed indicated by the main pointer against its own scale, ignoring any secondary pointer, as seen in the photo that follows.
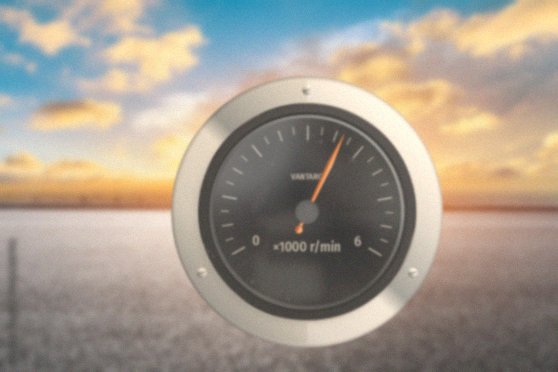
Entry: 3625 rpm
